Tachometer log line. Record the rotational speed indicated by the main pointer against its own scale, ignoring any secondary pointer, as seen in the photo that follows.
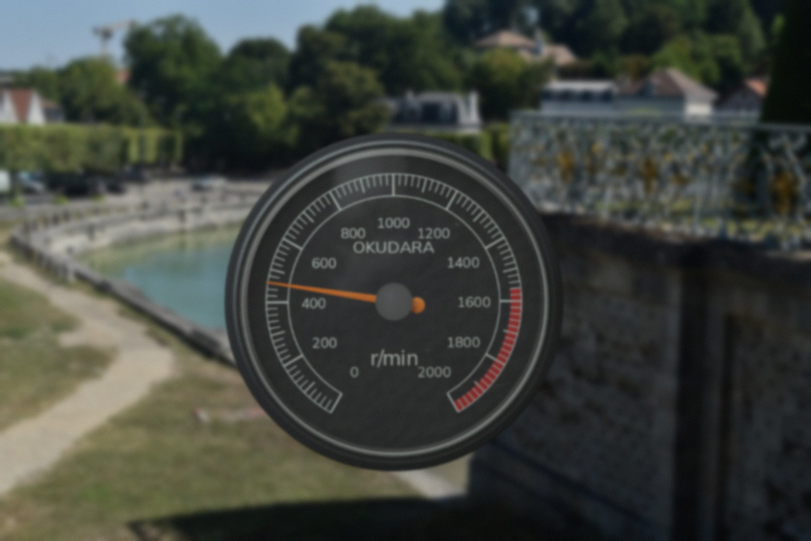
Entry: 460 rpm
